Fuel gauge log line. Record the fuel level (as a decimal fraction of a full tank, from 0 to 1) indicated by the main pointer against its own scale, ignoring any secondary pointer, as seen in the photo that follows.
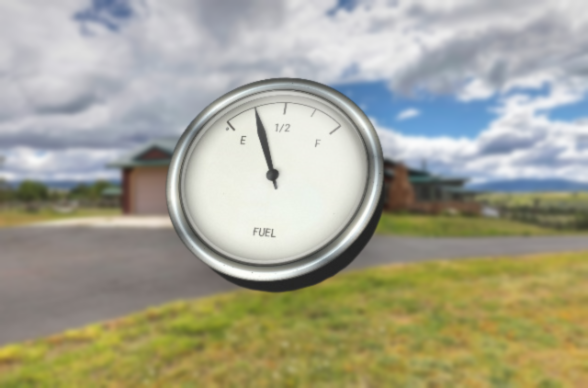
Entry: 0.25
